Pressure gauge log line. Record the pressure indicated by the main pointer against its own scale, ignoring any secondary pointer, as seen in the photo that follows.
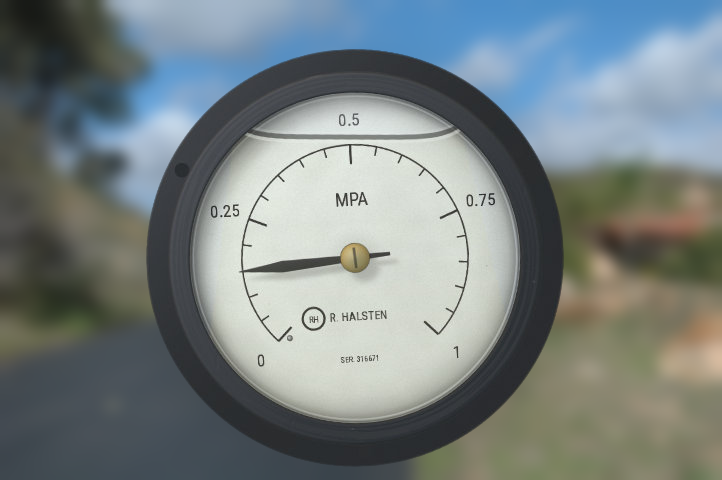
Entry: 0.15 MPa
